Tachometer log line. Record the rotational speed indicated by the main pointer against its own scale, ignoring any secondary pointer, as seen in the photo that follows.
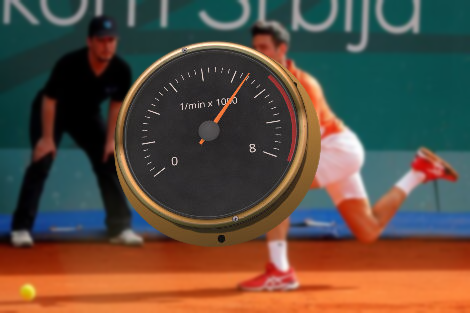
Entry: 5400 rpm
